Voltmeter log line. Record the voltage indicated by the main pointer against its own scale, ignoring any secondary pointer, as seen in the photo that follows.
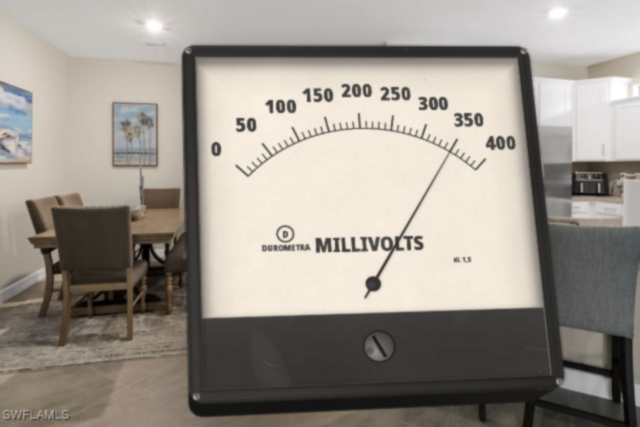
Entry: 350 mV
